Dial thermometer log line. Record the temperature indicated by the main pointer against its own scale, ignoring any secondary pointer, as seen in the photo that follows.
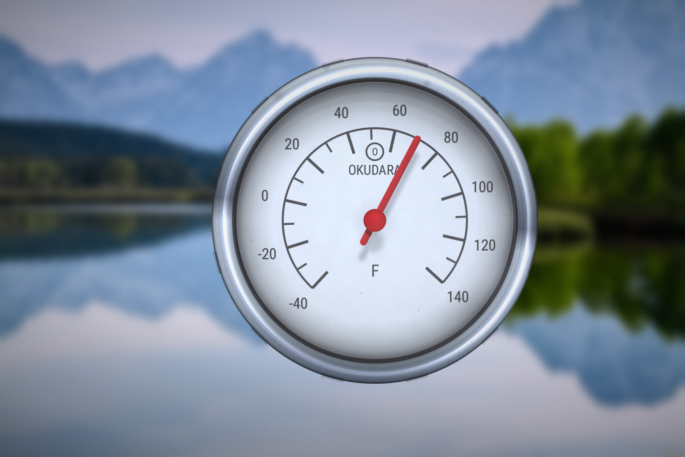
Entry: 70 °F
